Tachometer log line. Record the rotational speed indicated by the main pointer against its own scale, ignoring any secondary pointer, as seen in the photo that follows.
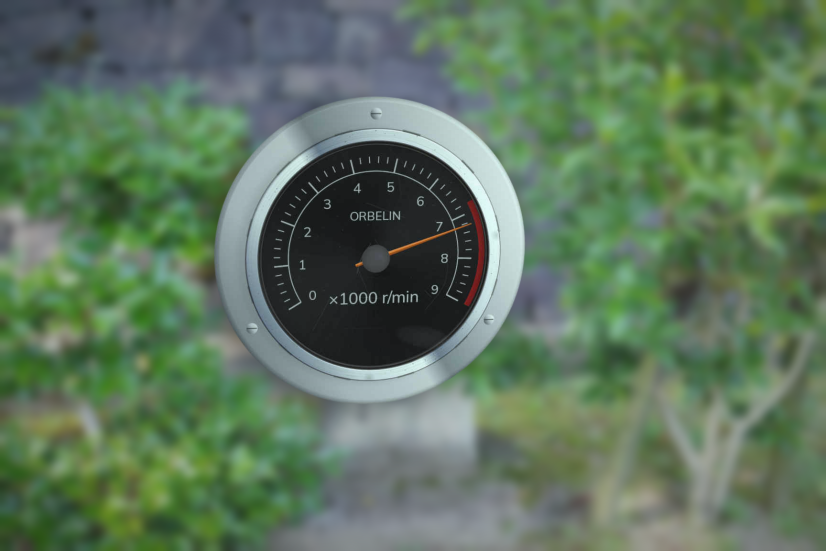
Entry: 7200 rpm
